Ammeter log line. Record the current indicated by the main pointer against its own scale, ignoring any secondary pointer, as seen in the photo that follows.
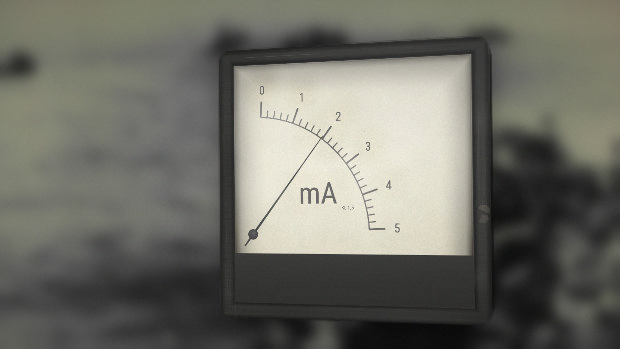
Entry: 2 mA
